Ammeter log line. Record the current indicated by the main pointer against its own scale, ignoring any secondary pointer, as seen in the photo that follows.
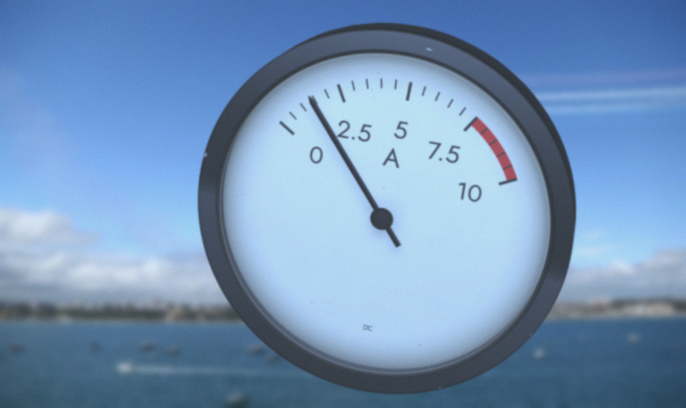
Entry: 1.5 A
